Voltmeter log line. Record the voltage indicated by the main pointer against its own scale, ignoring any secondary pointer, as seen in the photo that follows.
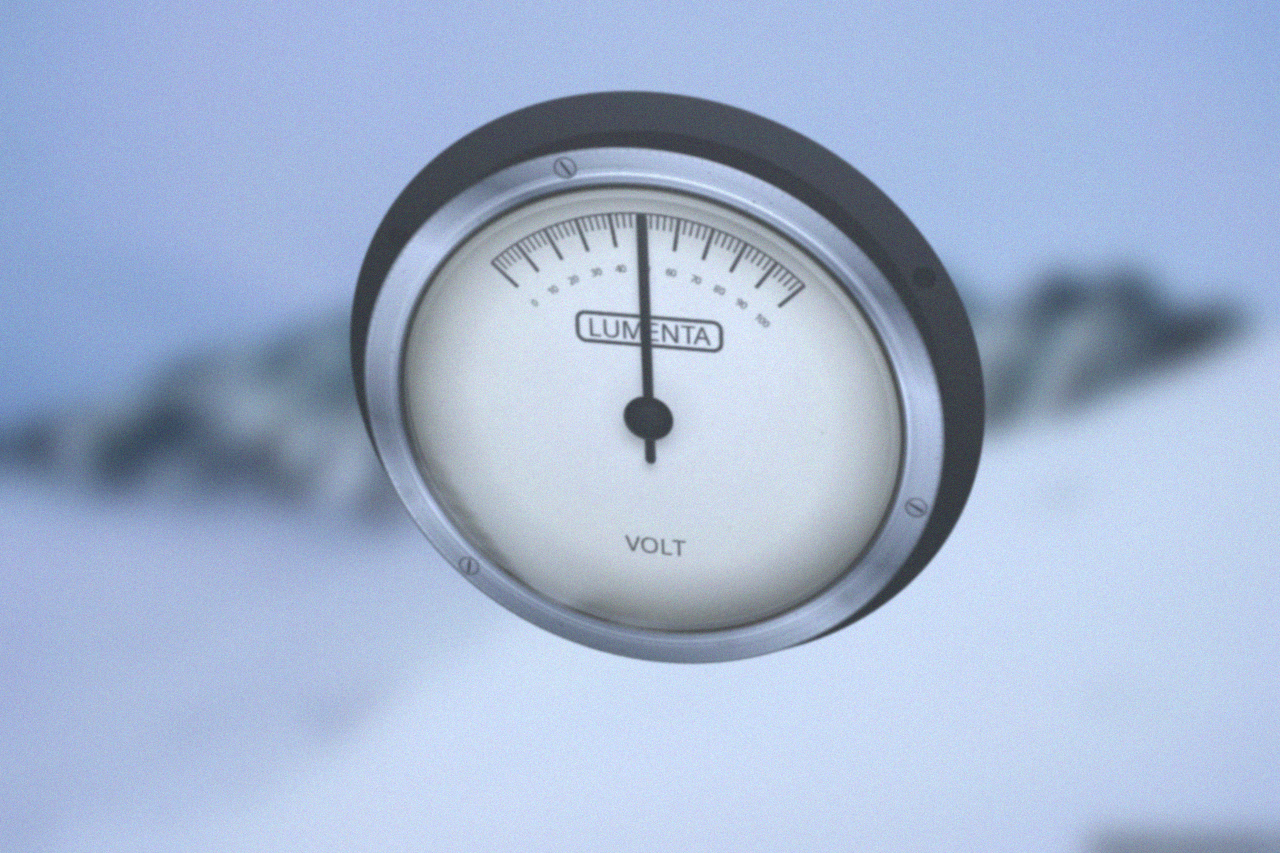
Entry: 50 V
